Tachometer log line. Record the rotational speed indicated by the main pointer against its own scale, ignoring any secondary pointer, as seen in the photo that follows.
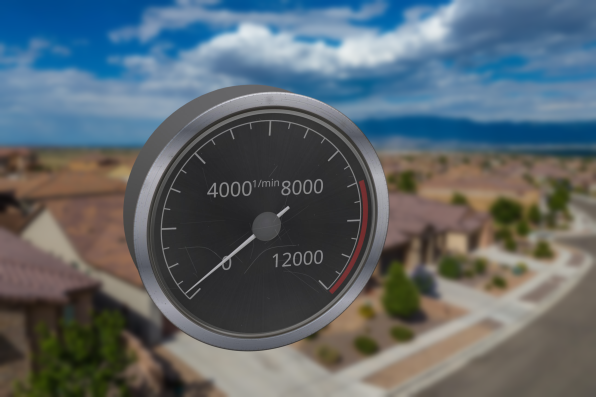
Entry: 250 rpm
